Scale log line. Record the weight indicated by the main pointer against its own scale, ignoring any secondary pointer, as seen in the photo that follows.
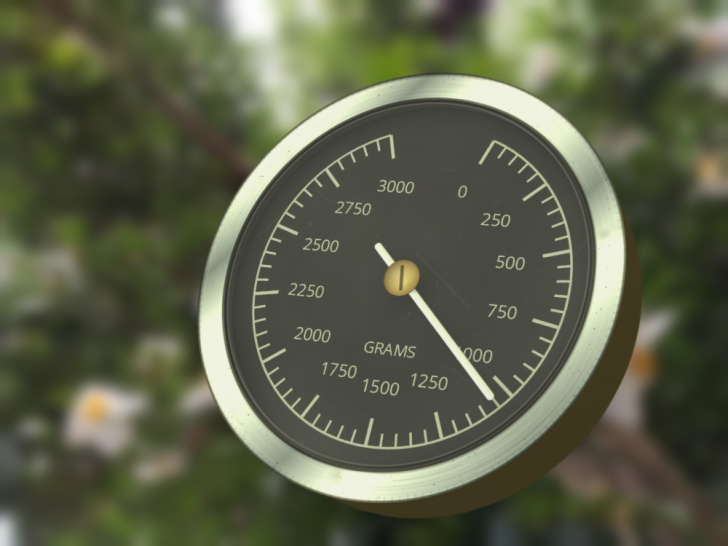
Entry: 1050 g
